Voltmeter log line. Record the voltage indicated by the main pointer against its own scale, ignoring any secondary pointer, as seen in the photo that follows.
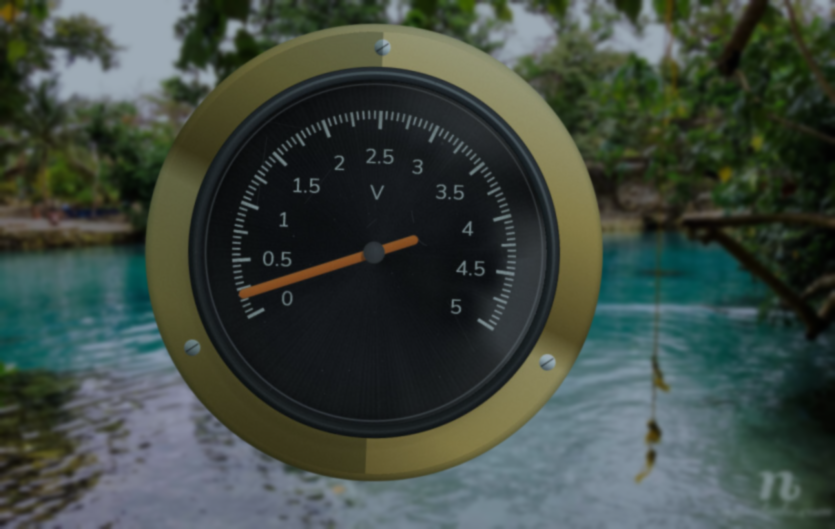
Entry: 0.2 V
